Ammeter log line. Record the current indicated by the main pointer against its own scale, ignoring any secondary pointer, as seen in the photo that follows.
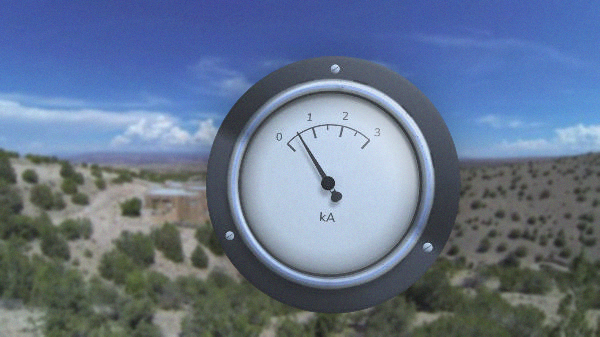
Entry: 0.5 kA
